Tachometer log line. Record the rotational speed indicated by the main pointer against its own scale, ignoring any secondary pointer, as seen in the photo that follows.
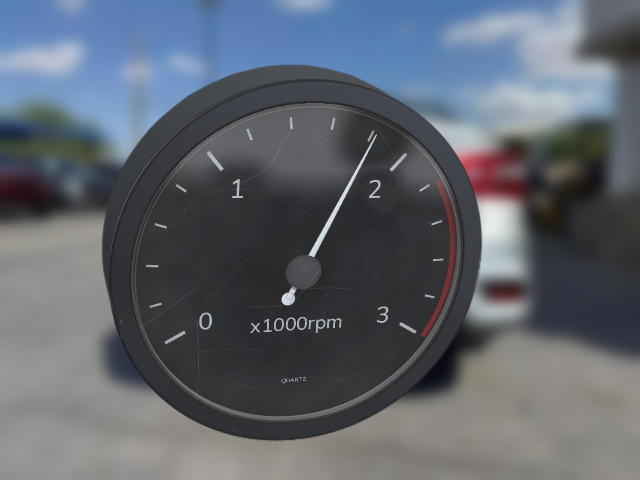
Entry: 1800 rpm
